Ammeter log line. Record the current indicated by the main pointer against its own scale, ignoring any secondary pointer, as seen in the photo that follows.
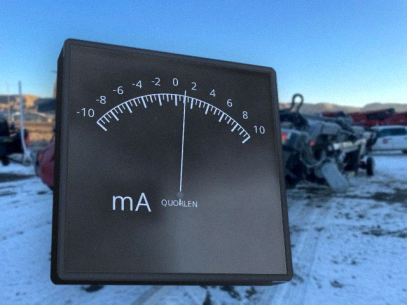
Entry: 1 mA
